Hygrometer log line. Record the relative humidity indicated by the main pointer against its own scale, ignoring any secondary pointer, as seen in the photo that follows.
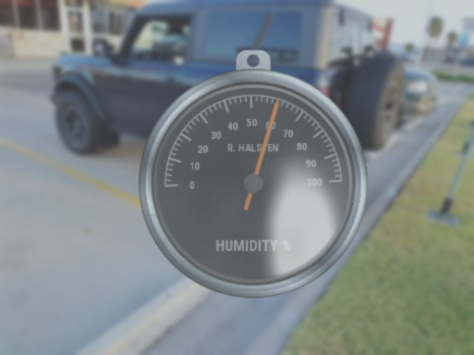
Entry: 60 %
